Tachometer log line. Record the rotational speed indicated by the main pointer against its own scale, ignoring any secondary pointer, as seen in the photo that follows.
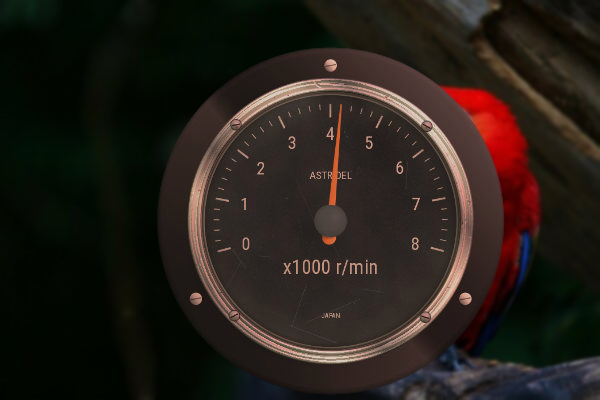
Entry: 4200 rpm
